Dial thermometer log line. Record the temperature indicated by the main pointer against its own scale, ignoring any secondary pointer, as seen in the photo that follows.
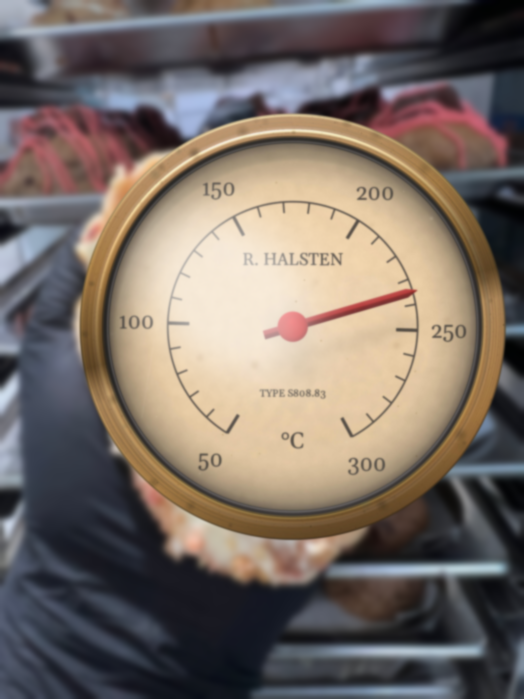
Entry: 235 °C
